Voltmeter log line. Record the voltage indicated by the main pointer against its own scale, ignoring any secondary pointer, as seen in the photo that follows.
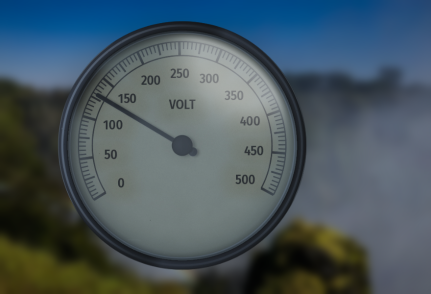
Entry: 130 V
